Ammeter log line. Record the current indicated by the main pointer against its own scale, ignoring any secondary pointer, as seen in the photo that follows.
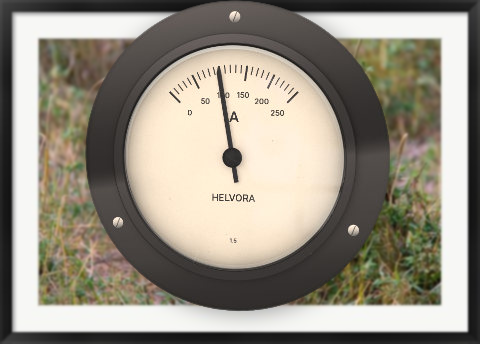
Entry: 100 A
